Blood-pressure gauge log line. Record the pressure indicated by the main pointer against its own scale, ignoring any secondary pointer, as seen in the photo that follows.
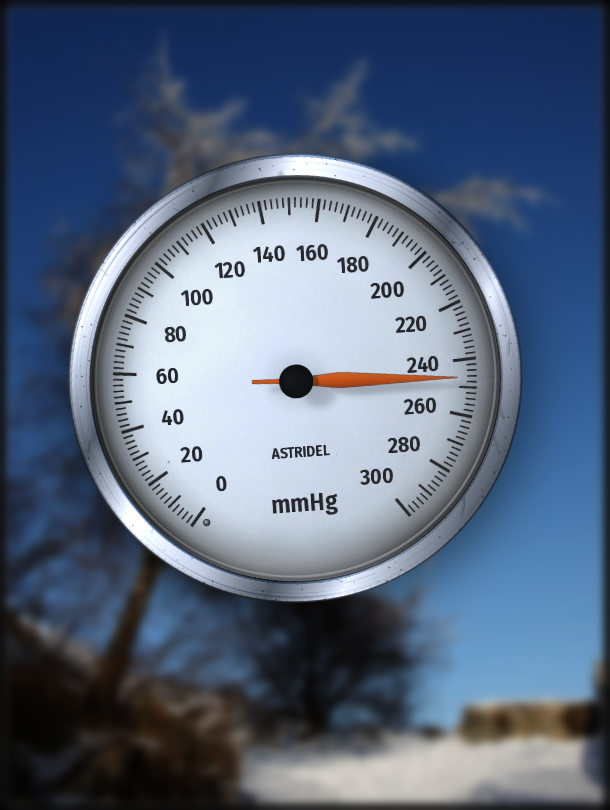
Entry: 246 mmHg
